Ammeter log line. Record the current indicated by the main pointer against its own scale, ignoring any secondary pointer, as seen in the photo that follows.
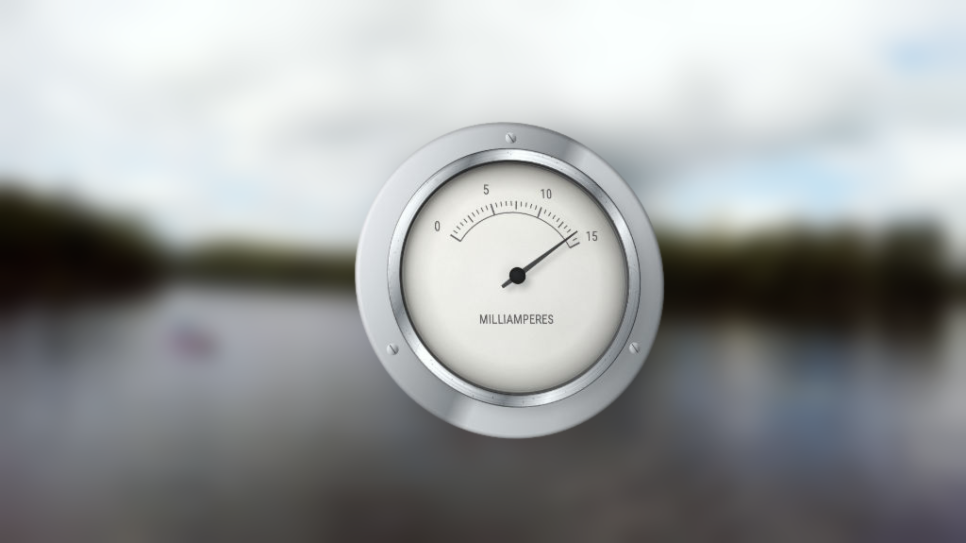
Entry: 14 mA
